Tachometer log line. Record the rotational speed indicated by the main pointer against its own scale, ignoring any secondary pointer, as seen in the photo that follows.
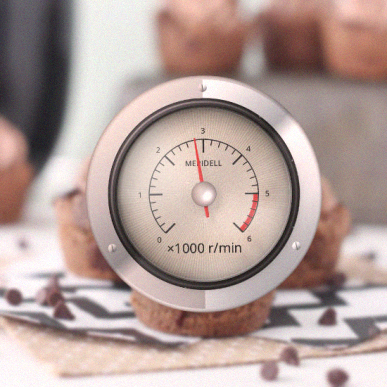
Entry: 2800 rpm
